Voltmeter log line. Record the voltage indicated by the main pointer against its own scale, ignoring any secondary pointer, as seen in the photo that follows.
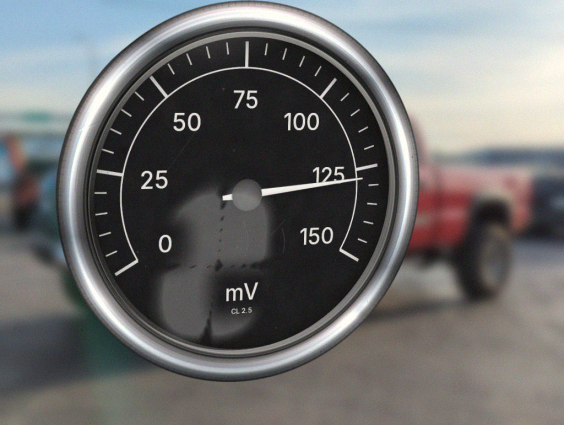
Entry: 127.5 mV
